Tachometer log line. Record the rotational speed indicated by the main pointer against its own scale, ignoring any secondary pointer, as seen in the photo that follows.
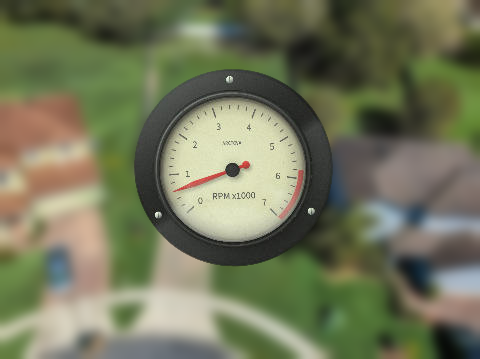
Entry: 600 rpm
